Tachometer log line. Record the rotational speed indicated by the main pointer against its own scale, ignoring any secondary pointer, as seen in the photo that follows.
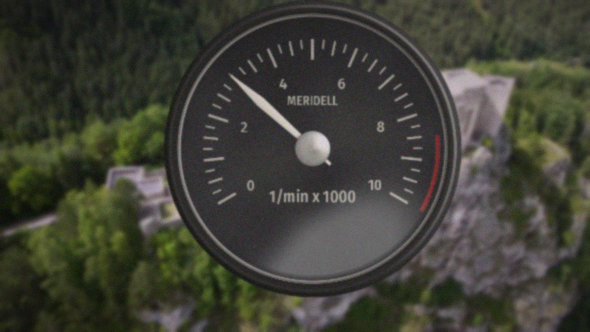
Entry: 3000 rpm
